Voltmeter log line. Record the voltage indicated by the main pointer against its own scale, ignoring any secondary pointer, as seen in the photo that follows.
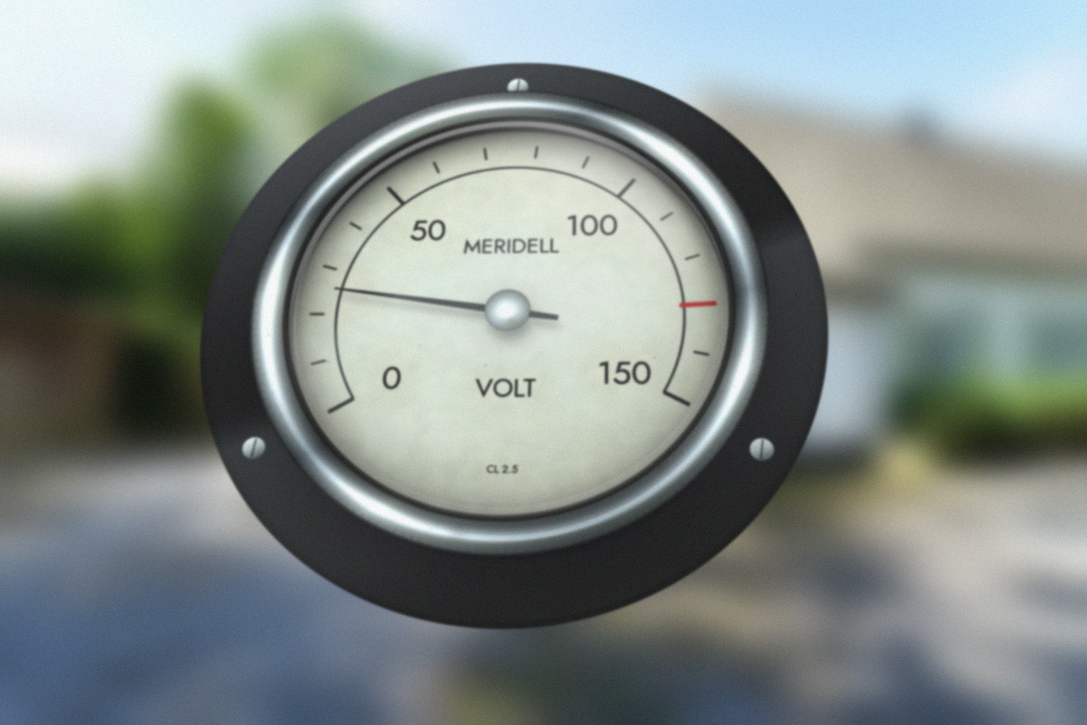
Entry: 25 V
